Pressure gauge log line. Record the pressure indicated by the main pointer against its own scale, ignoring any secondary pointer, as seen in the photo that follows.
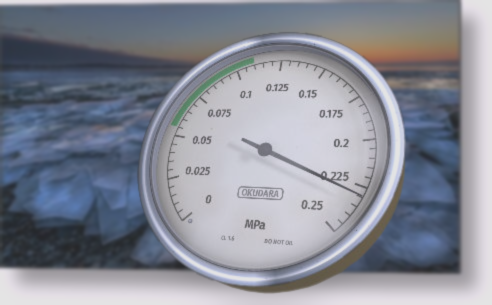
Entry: 0.23 MPa
